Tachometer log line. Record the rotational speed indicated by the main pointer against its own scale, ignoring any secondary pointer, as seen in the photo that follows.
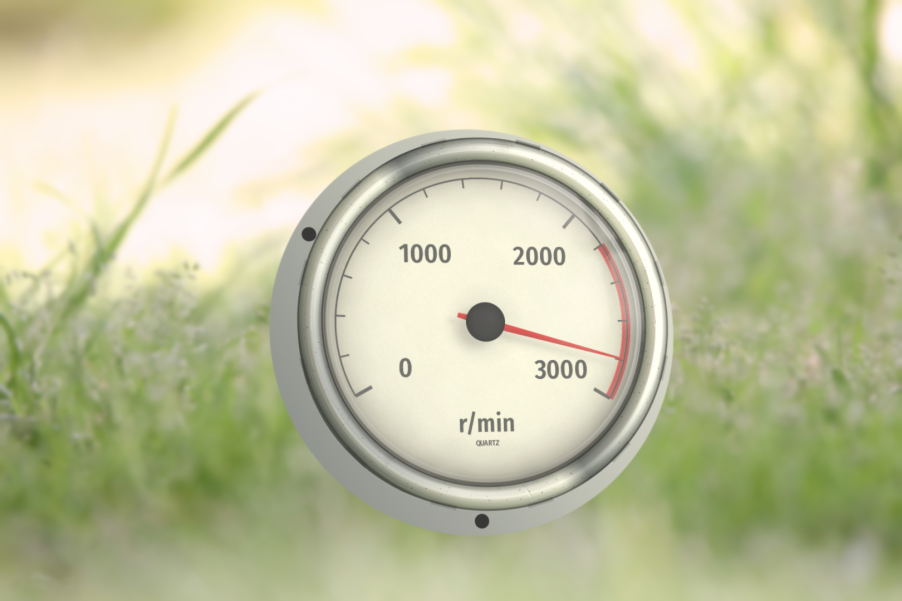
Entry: 2800 rpm
